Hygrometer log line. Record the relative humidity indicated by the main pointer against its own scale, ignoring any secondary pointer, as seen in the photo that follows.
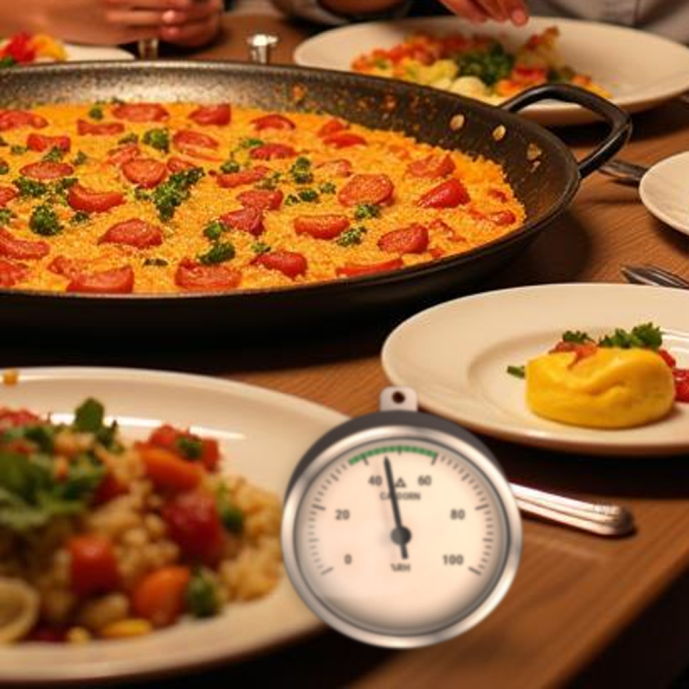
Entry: 46 %
